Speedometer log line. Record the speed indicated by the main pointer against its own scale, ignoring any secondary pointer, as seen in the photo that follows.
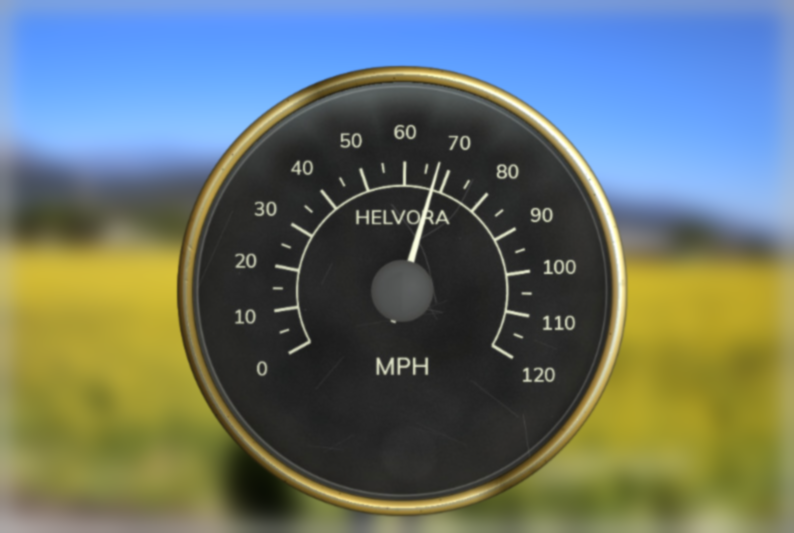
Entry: 67.5 mph
